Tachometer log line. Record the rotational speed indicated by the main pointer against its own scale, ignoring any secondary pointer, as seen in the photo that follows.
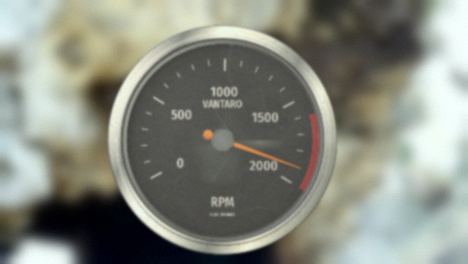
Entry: 1900 rpm
